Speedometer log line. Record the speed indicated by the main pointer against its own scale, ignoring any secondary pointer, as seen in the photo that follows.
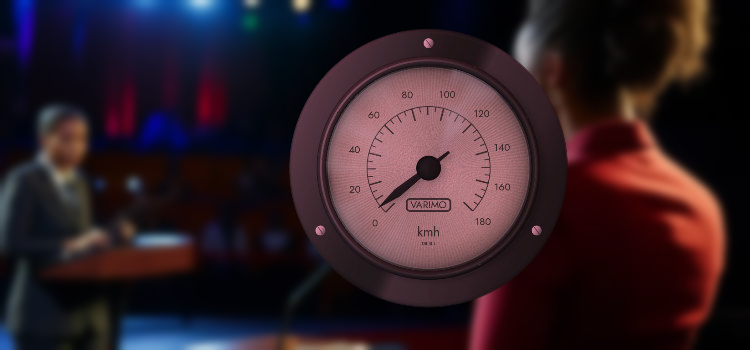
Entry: 5 km/h
